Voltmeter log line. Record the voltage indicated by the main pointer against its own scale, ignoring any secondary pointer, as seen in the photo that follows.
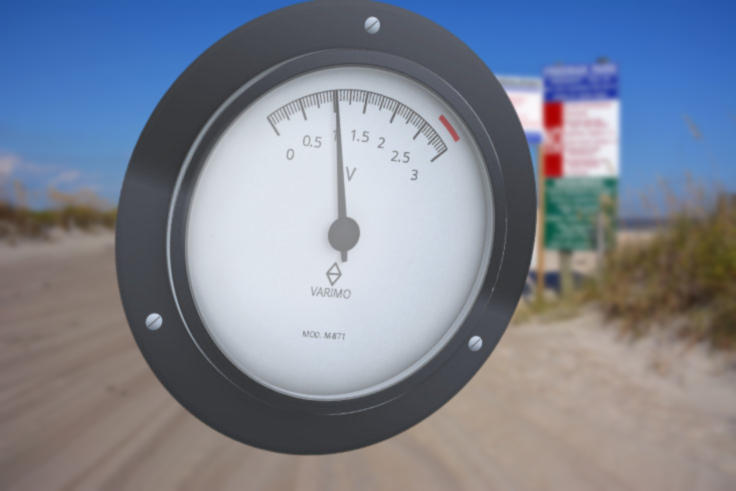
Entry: 1 V
